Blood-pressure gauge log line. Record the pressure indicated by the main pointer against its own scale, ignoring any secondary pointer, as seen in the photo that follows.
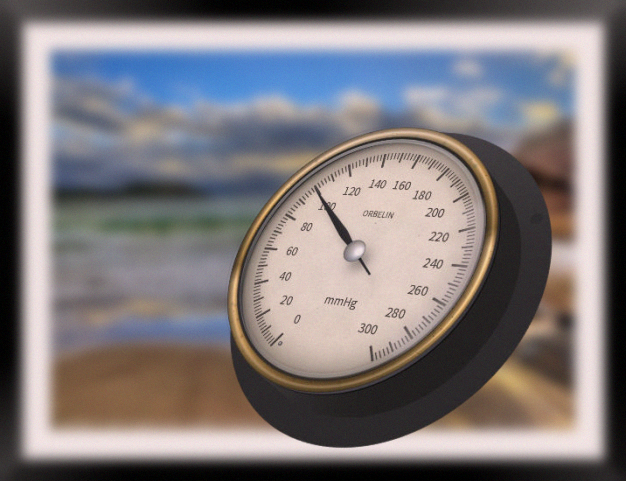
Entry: 100 mmHg
